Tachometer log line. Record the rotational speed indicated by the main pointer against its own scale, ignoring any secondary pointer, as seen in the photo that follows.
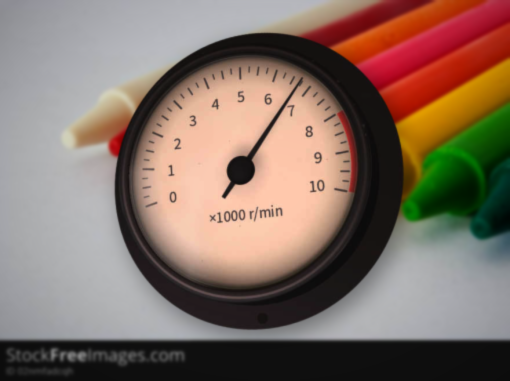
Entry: 6750 rpm
